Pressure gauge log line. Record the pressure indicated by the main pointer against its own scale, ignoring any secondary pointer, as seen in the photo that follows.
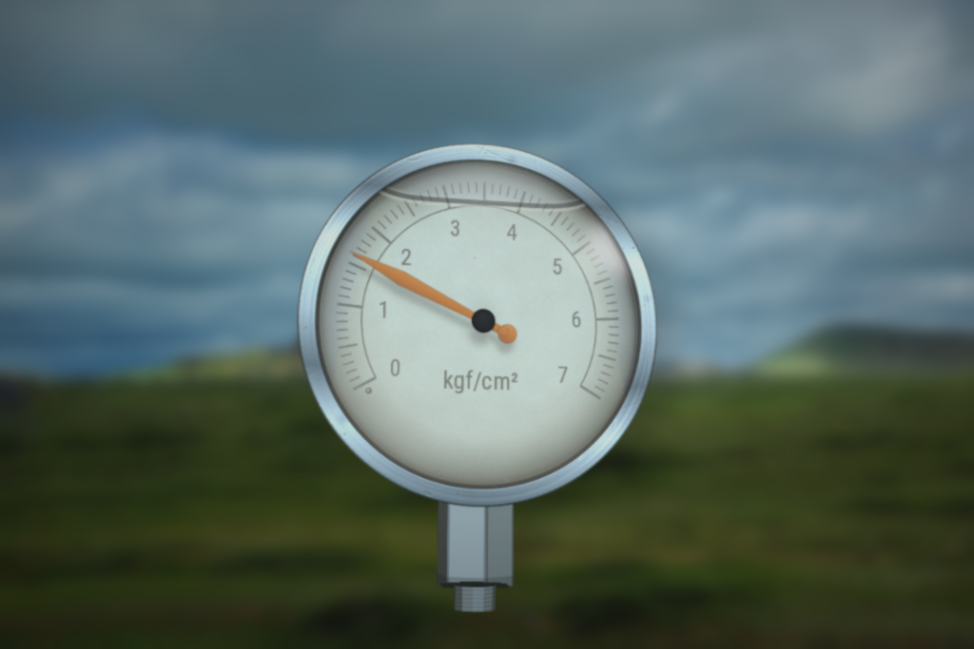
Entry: 1.6 kg/cm²
